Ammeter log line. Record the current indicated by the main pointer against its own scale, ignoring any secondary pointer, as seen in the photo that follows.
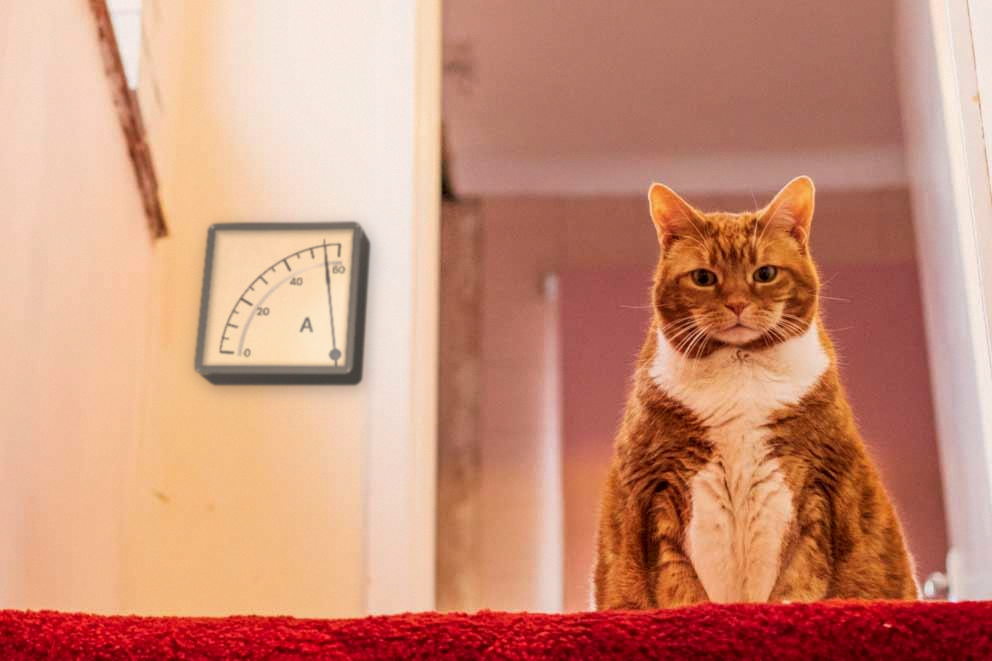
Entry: 55 A
